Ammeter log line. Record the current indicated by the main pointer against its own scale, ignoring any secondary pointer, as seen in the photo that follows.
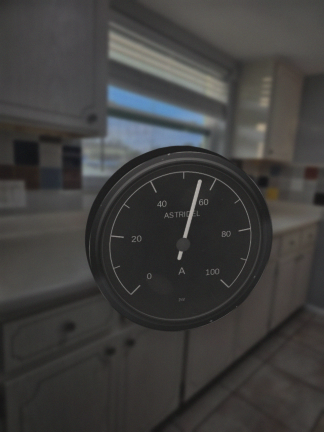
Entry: 55 A
